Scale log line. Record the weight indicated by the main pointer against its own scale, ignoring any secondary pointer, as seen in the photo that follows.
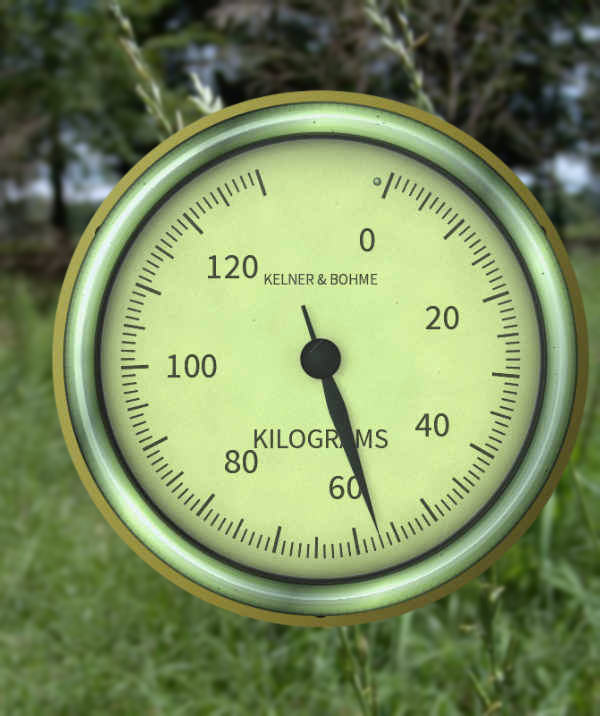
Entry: 57 kg
